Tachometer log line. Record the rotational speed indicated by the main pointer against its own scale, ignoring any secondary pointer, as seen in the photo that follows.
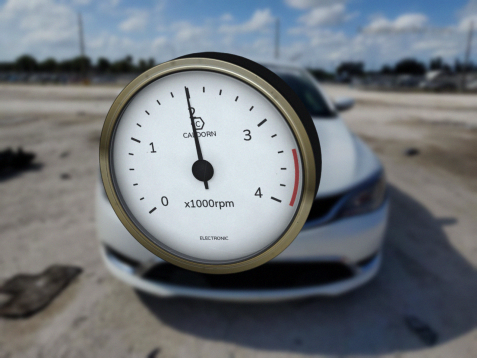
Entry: 2000 rpm
